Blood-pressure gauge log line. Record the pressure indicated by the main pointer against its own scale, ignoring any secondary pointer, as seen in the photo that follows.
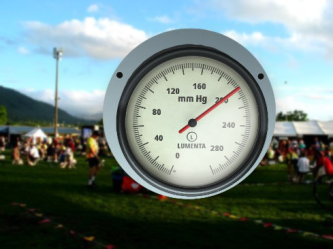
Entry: 200 mmHg
